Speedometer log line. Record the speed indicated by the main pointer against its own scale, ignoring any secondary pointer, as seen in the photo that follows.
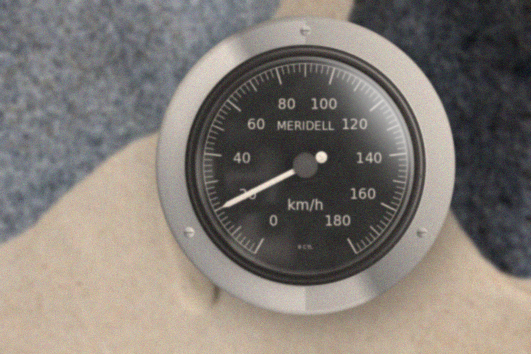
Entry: 20 km/h
